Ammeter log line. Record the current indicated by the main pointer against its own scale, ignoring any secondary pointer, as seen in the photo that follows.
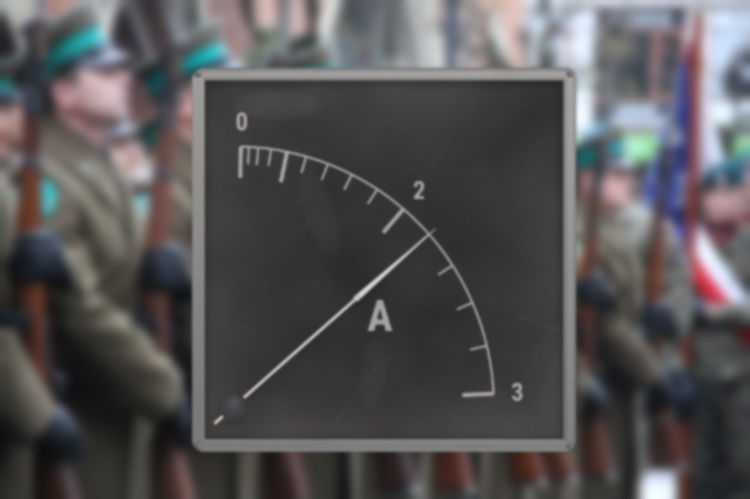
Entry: 2.2 A
